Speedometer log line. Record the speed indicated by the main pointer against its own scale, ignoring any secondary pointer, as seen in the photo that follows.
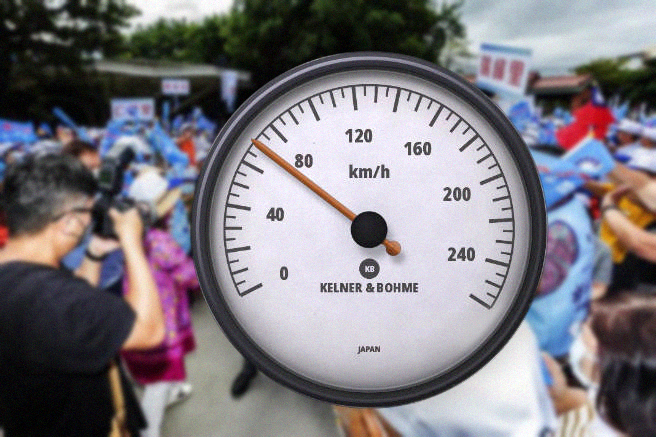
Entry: 70 km/h
